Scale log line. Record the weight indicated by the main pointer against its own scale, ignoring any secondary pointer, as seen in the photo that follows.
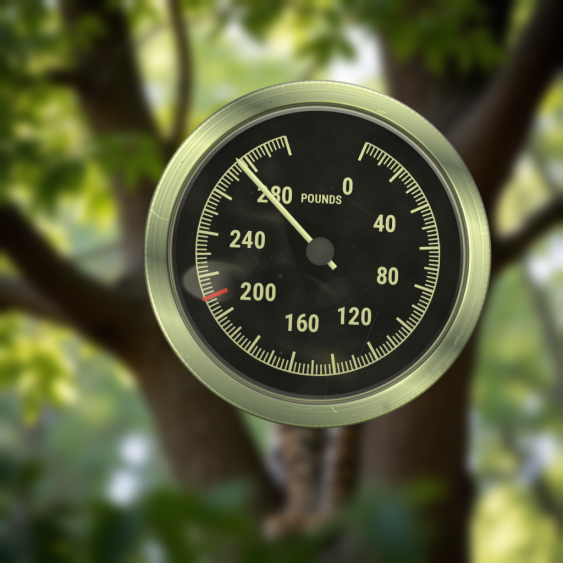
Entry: 276 lb
